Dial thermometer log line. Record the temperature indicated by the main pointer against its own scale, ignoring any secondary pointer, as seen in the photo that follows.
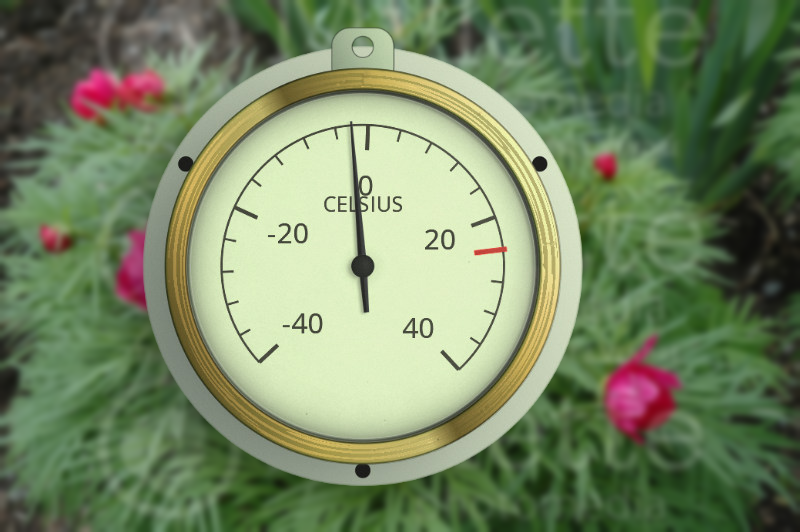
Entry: -2 °C
